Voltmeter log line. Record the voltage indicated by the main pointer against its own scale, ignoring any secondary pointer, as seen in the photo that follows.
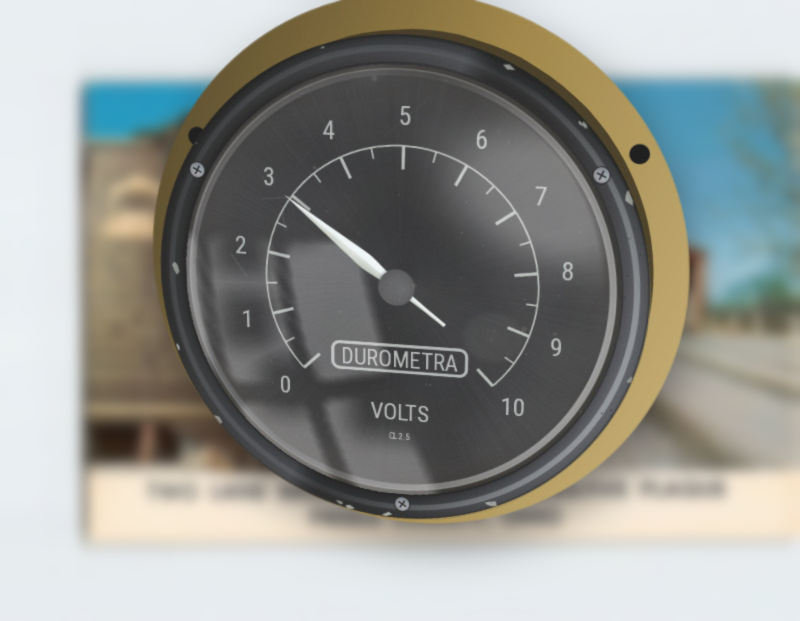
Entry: 3 V
